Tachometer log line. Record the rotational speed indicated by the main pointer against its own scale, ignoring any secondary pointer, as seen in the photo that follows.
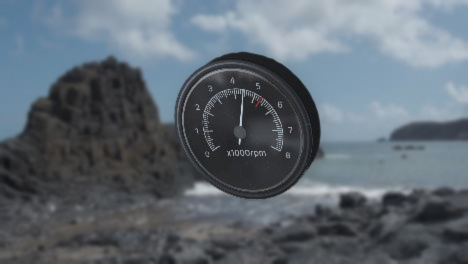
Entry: 4500 rpm
